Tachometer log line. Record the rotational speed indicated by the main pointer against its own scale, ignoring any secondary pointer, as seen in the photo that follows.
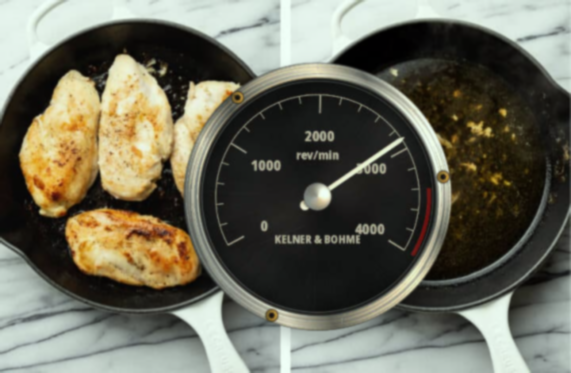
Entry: 2900 rpm
